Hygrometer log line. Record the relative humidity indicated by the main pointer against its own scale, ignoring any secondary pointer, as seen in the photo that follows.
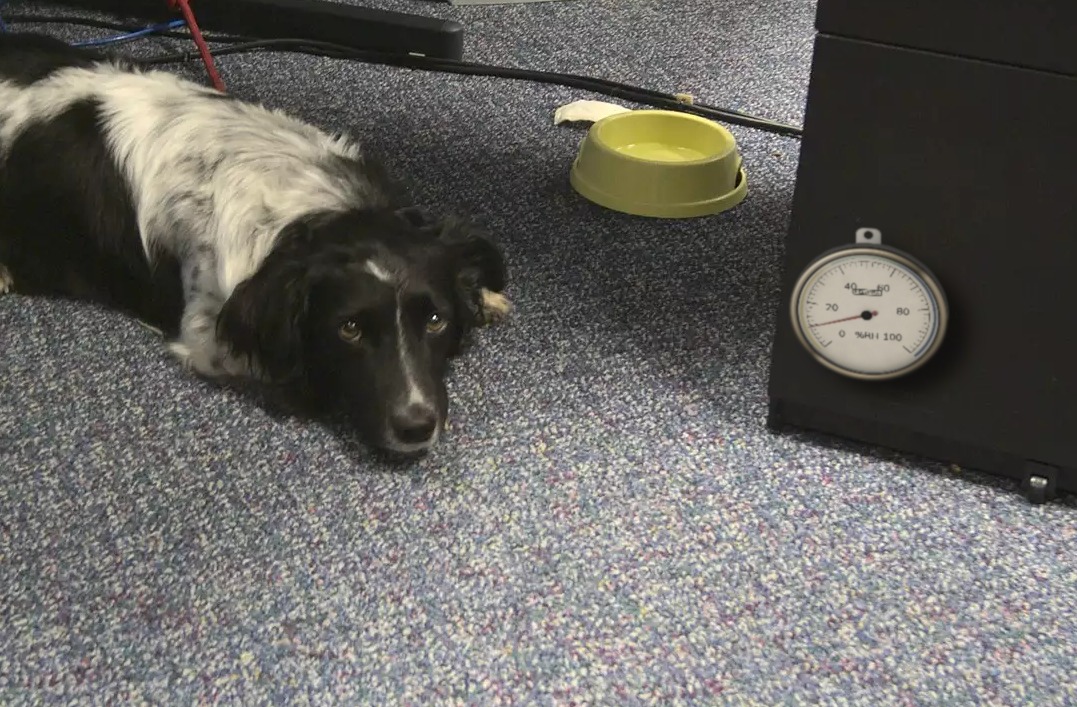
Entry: 10 %
